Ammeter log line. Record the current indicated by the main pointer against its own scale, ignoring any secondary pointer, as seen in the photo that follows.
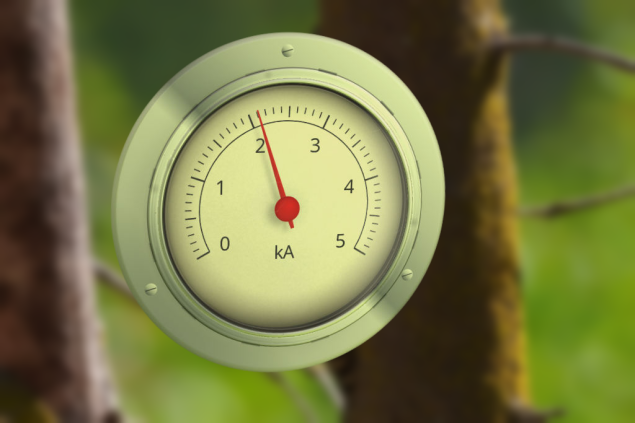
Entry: 2.1 kA
